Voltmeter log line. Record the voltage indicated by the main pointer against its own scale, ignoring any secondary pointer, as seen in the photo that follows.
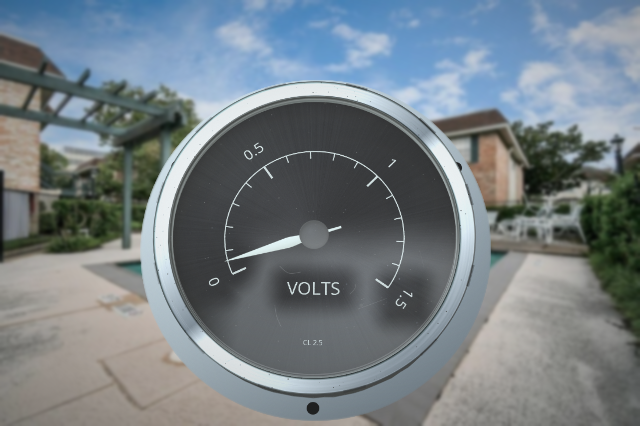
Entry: 0.05 V
